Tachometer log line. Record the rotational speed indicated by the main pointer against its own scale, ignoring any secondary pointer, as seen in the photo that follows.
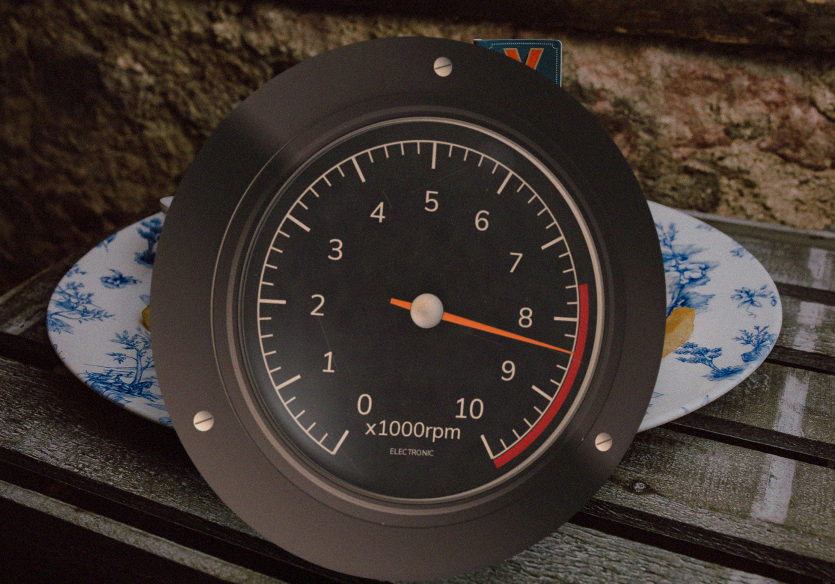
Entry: 8400 rpm
